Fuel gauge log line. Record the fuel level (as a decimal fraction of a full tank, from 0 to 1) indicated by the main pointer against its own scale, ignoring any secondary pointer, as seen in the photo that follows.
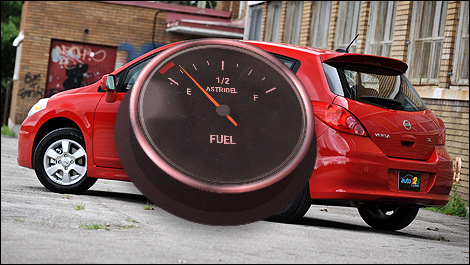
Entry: 0.125
